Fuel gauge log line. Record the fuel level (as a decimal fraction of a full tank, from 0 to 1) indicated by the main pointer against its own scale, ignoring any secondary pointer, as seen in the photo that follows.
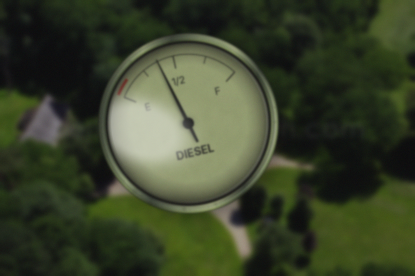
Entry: 0.375
